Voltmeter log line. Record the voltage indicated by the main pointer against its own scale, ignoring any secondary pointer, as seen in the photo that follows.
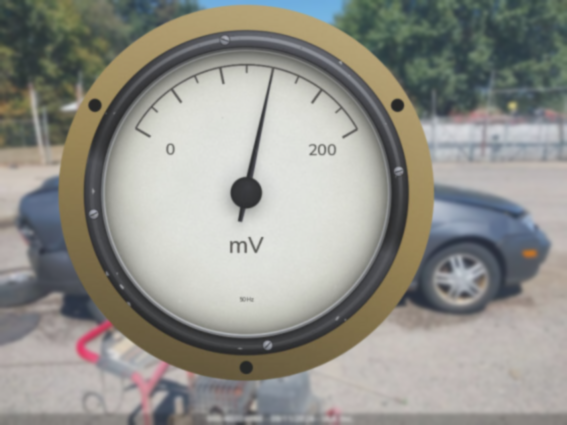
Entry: 120 mV
